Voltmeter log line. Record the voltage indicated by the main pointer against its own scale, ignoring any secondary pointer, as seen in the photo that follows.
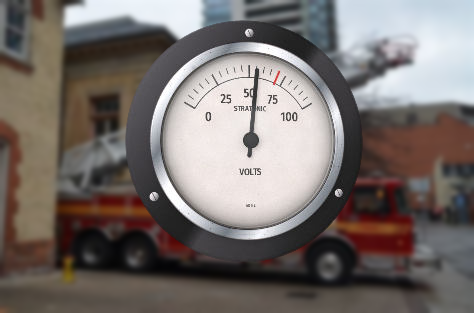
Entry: 55 V
